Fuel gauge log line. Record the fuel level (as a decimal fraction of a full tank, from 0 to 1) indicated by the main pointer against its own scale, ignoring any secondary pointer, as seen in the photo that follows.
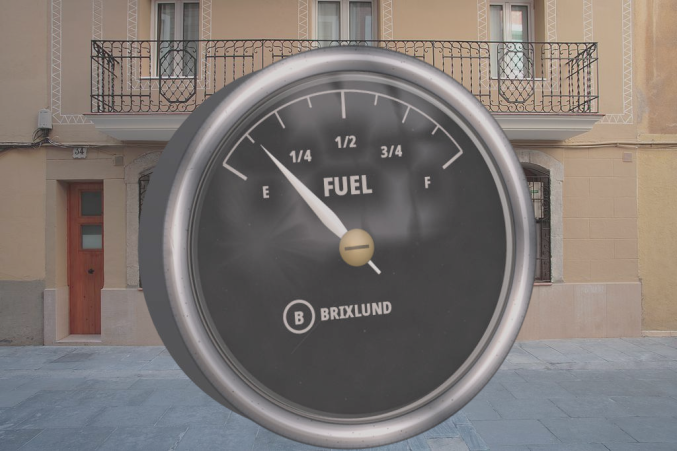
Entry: 0.125
